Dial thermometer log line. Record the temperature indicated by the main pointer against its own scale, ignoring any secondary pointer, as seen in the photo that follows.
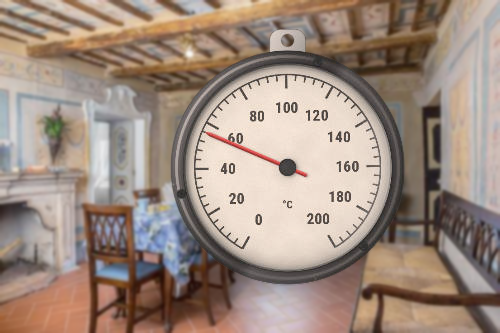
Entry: 56 °C
